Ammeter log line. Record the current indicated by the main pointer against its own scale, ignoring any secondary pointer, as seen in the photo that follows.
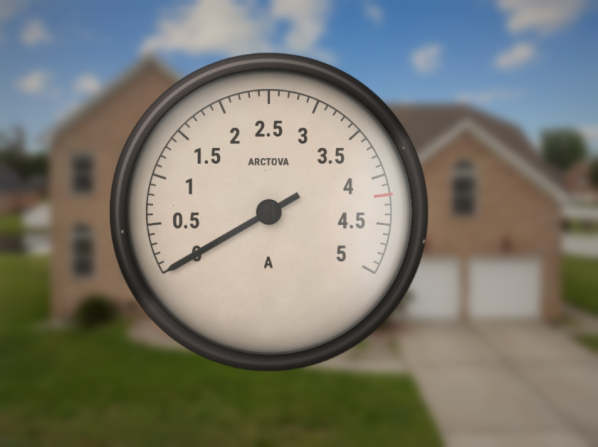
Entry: 0 A
